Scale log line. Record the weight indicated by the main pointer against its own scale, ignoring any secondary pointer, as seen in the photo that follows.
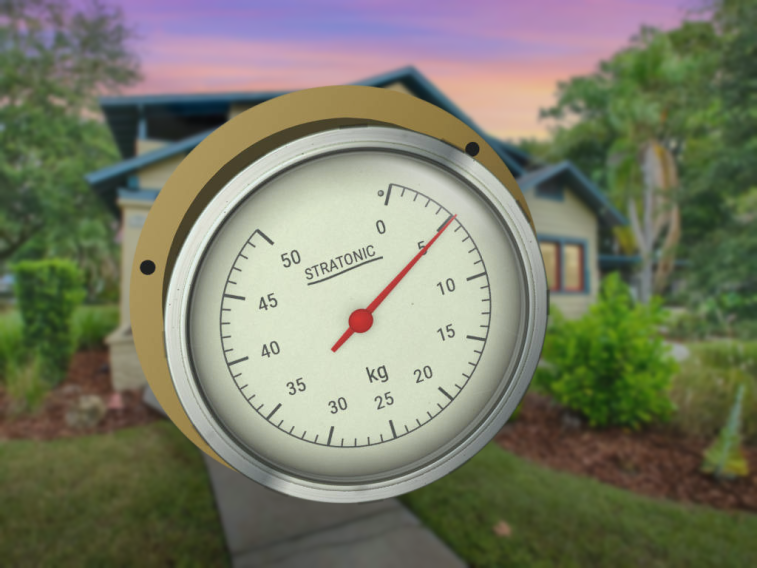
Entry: 5 kg
